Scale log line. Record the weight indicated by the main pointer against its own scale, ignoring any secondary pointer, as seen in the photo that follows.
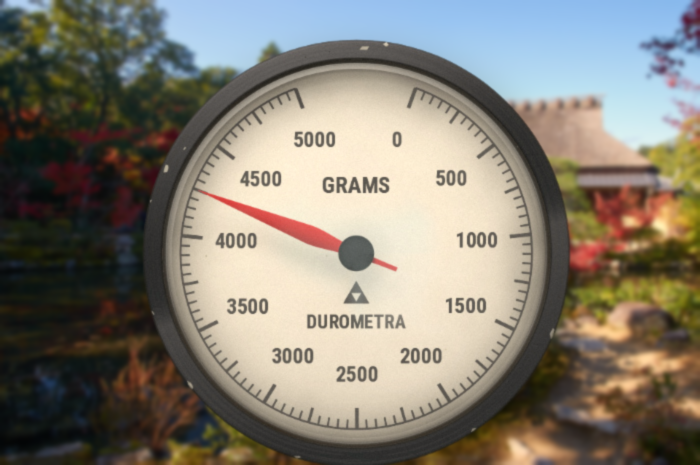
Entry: 4250 g
